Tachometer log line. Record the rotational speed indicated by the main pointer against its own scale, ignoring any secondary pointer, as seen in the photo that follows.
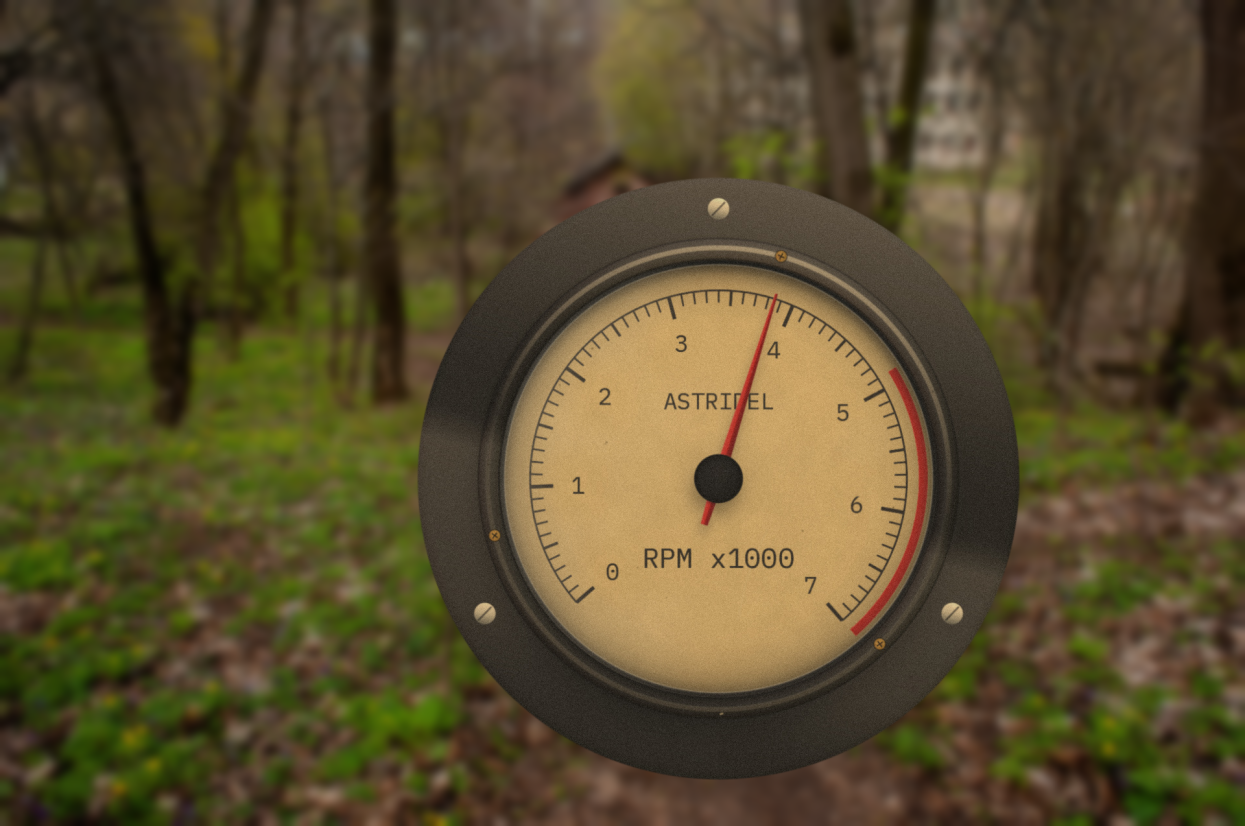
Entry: 3850 rpm
